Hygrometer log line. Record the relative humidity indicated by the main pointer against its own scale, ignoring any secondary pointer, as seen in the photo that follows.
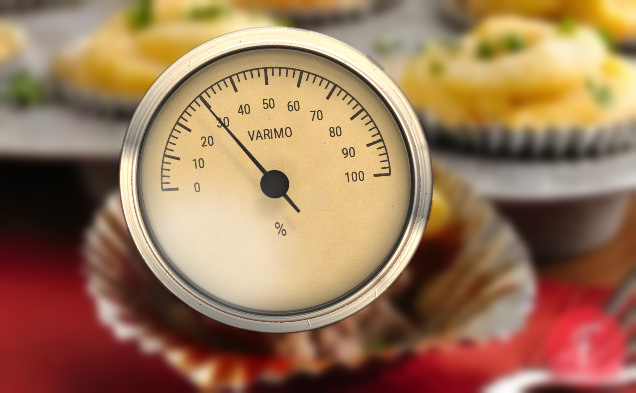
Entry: 30 %
